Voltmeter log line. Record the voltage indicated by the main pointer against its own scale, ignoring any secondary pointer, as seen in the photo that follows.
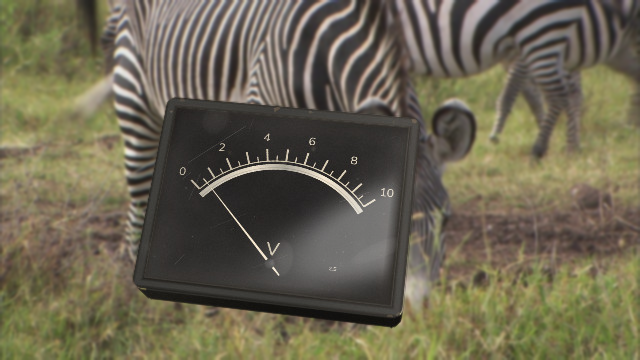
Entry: 0.5 V
